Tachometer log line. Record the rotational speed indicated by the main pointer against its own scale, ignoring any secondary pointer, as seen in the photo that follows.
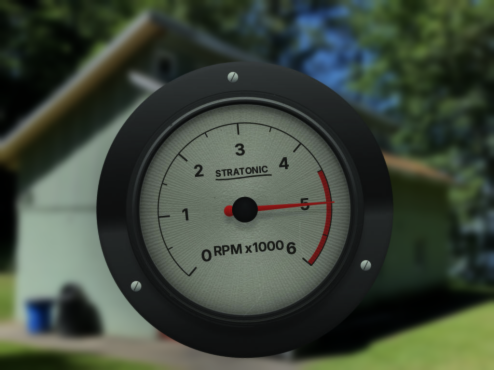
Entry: 5000 rpm
